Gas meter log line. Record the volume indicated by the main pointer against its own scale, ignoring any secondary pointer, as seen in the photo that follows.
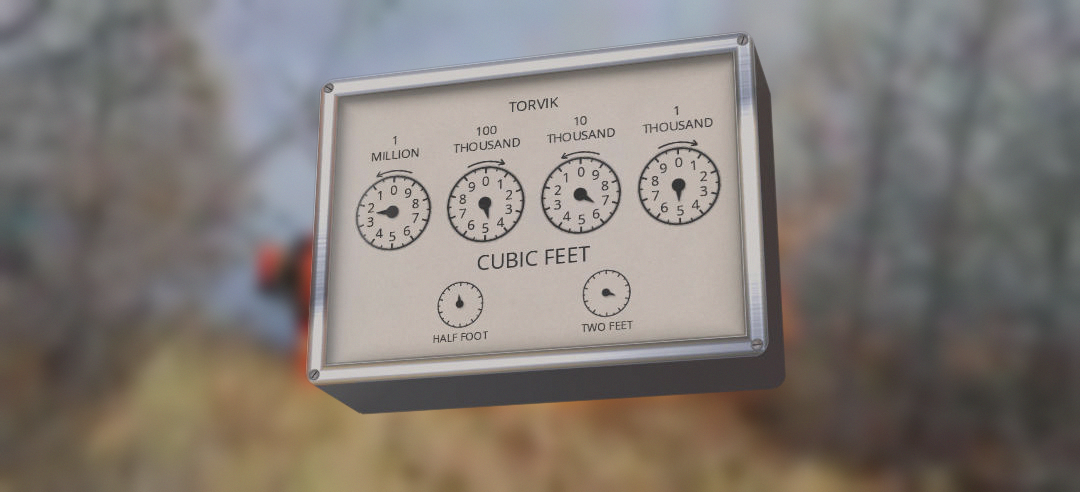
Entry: 246500 ft³
